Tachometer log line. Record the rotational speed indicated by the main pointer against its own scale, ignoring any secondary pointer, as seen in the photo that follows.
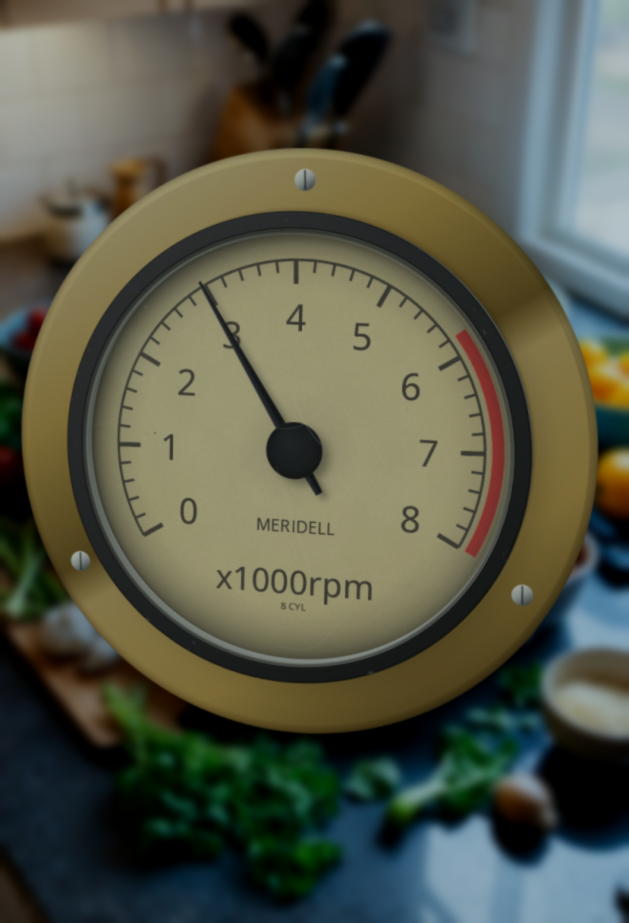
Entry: 3000 rpm
